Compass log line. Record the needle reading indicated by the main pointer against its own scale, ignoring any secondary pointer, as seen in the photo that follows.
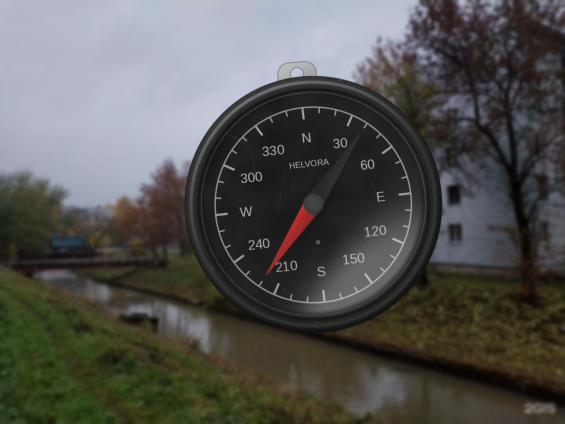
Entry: 220 °
